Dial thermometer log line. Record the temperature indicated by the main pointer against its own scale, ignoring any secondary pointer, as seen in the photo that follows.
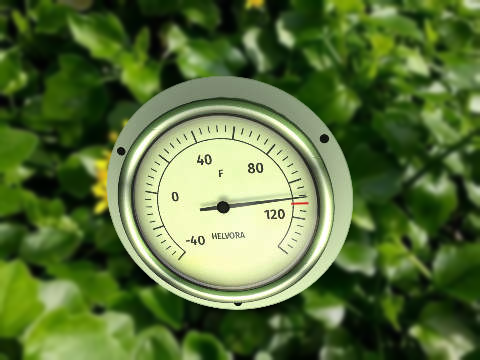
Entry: 108 °F
